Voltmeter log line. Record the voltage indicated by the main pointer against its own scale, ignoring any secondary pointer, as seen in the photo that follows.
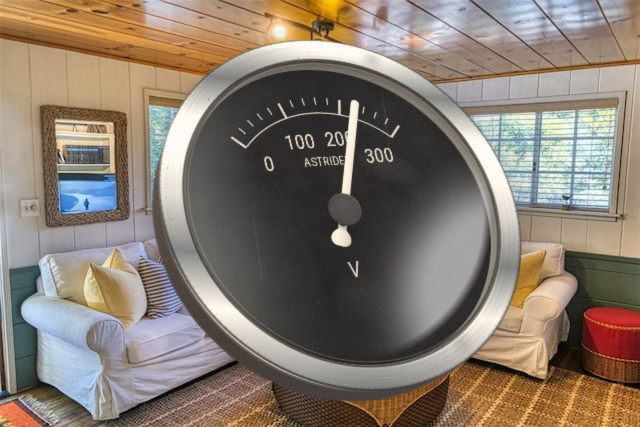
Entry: 220 V
